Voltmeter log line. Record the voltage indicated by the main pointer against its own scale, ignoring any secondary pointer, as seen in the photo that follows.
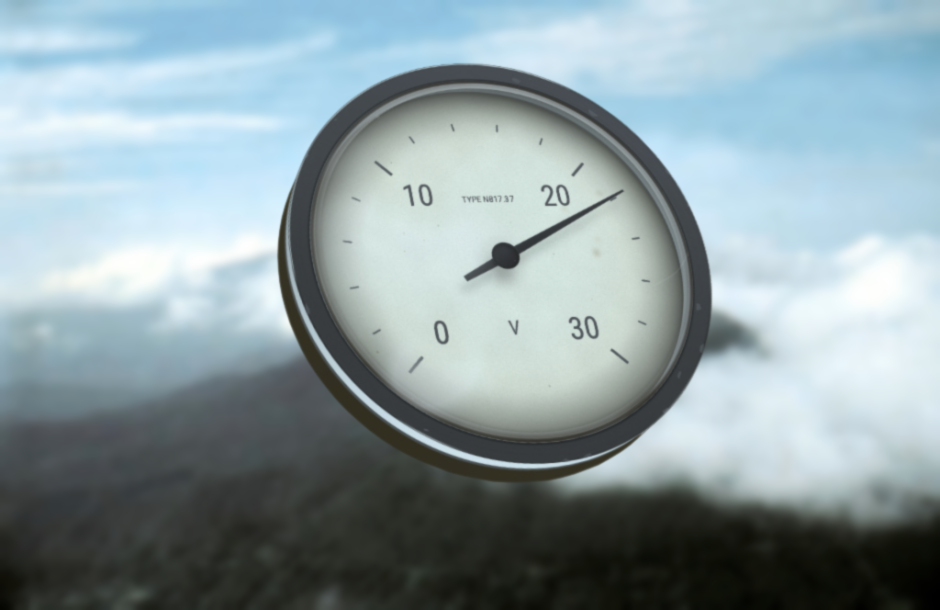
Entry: 22 V
